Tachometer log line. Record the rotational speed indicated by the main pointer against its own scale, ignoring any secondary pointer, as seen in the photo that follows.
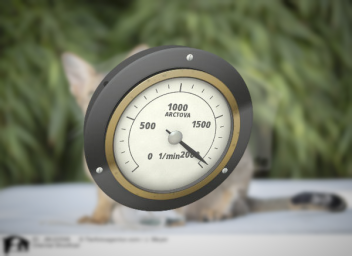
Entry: 1950 rpm
